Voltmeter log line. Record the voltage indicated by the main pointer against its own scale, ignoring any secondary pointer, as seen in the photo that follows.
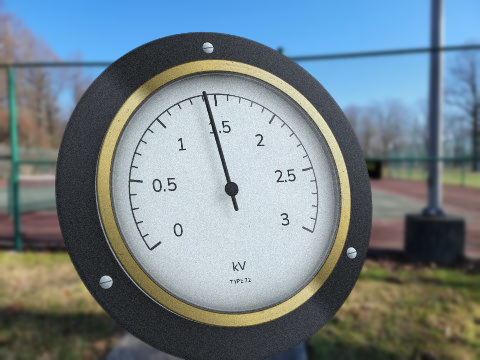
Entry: 1.4 kV
